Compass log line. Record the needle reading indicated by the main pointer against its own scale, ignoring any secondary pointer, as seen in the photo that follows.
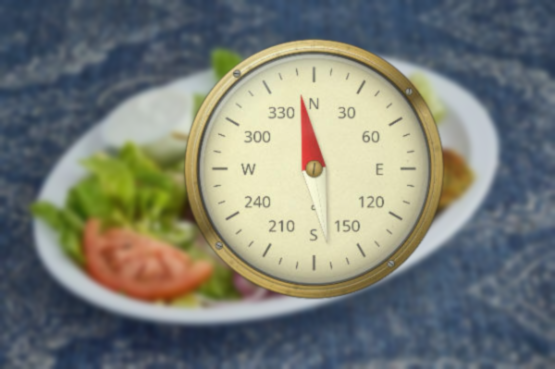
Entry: 350 °
